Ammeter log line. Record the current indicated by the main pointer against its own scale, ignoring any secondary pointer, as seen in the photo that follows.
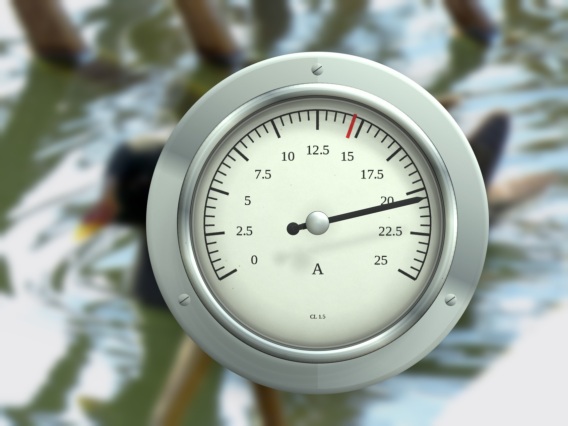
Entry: 20.5 A
